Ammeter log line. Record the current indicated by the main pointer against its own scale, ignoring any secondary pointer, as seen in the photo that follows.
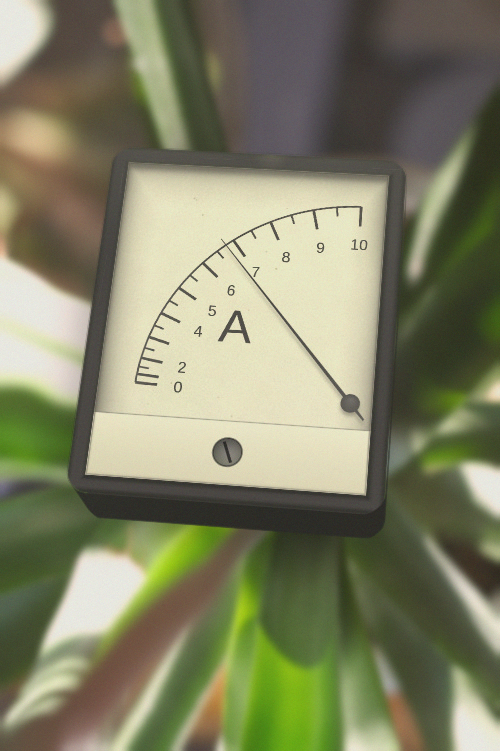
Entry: 6.75 A
